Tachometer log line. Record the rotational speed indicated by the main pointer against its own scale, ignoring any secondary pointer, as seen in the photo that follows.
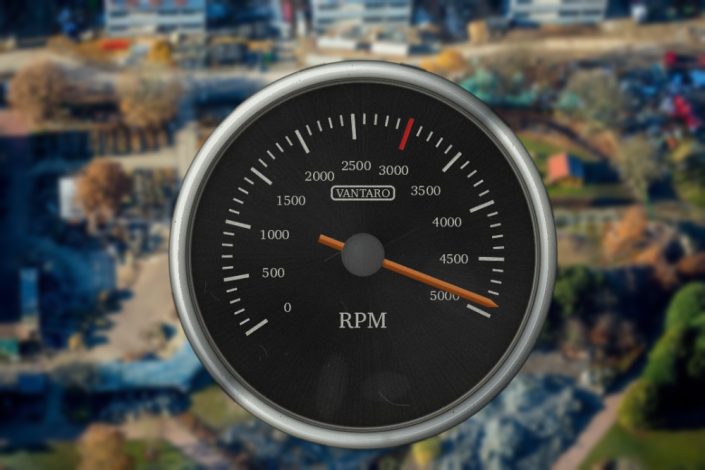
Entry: 4900 rpm
